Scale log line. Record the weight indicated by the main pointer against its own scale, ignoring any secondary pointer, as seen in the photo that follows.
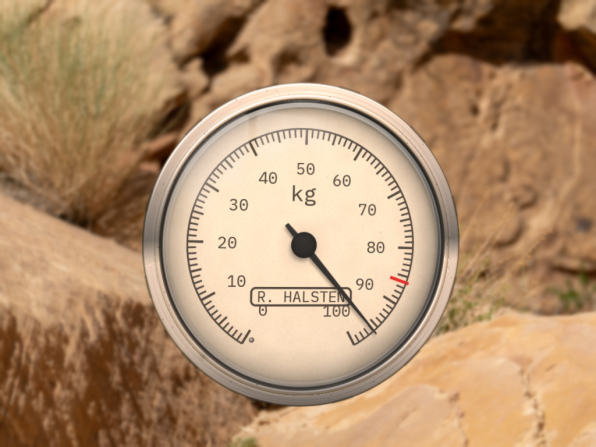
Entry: 96 kg
